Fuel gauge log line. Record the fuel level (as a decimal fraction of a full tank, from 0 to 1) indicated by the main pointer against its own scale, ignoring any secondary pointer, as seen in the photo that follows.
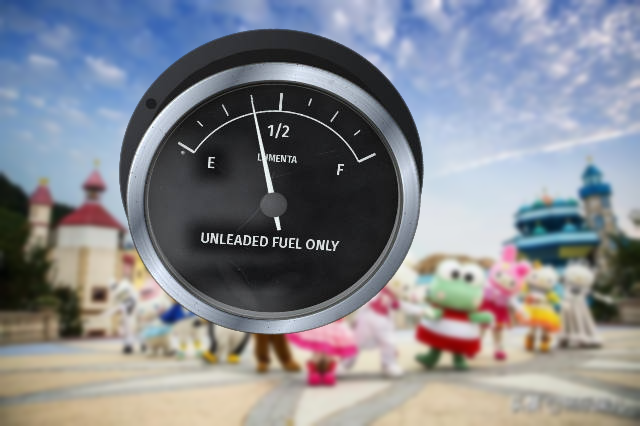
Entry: 0.375
